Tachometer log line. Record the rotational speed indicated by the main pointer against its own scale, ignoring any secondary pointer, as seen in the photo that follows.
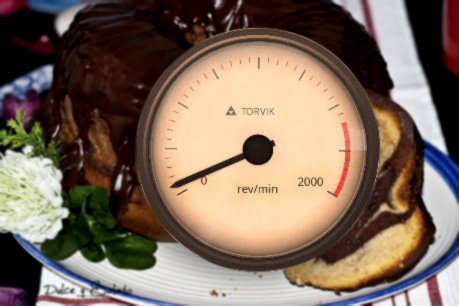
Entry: 50 rpm
